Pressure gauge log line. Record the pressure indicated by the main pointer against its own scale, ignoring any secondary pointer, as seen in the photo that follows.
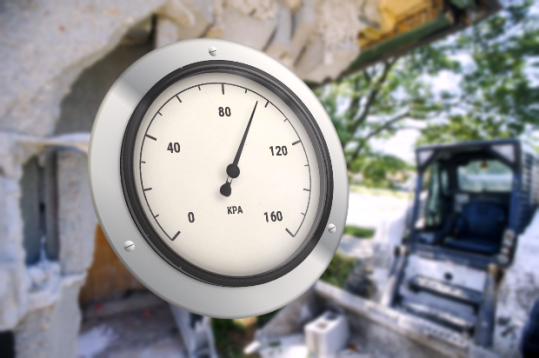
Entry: 95 kPa
